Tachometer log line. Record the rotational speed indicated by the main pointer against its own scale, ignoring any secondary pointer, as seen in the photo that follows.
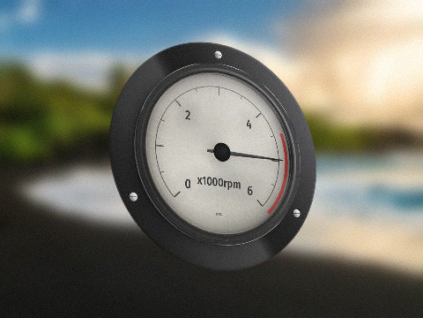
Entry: 5000 rpm
